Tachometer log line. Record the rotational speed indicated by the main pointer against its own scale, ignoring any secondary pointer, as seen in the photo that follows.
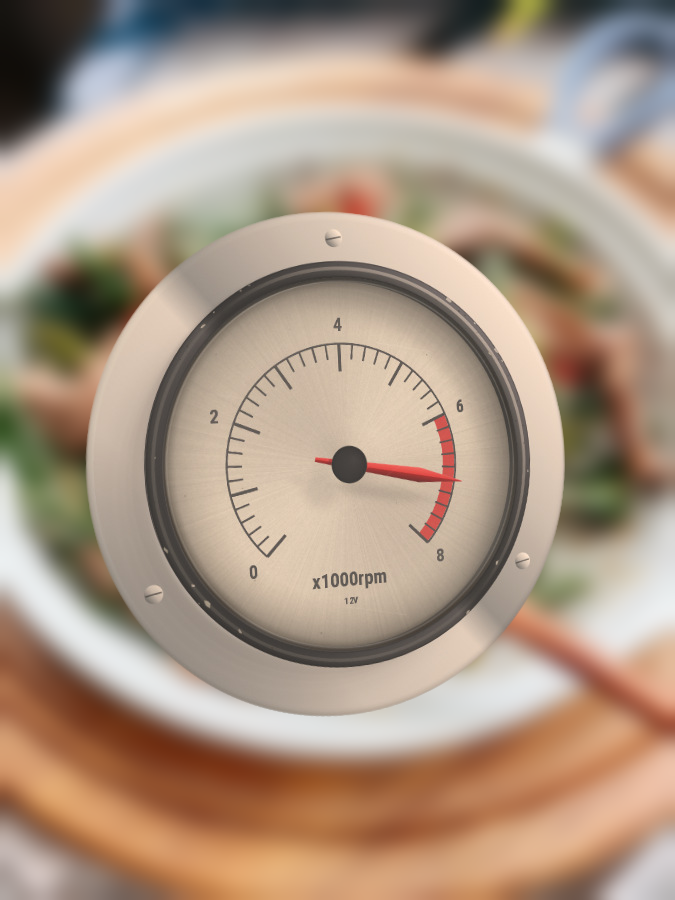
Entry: 7000 rpm
